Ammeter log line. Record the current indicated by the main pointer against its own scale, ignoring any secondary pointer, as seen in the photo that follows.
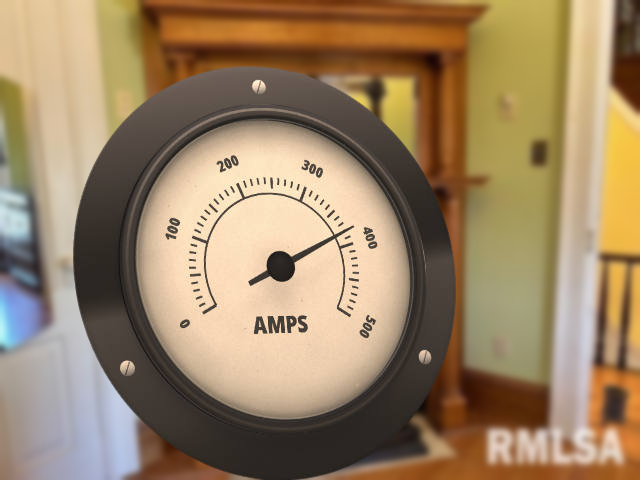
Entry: 380 A
